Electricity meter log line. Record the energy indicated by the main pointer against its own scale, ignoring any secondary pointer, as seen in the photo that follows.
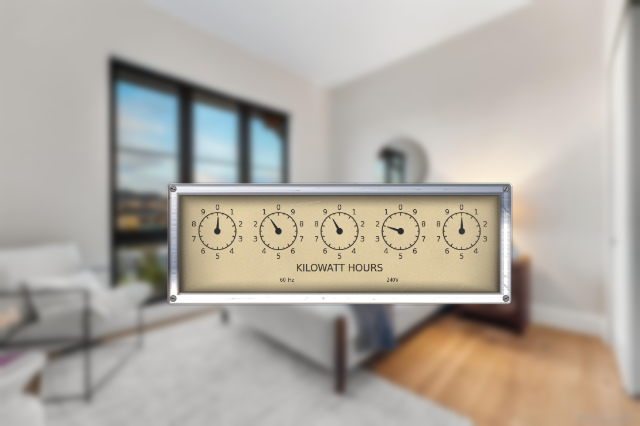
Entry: 920 kWh
